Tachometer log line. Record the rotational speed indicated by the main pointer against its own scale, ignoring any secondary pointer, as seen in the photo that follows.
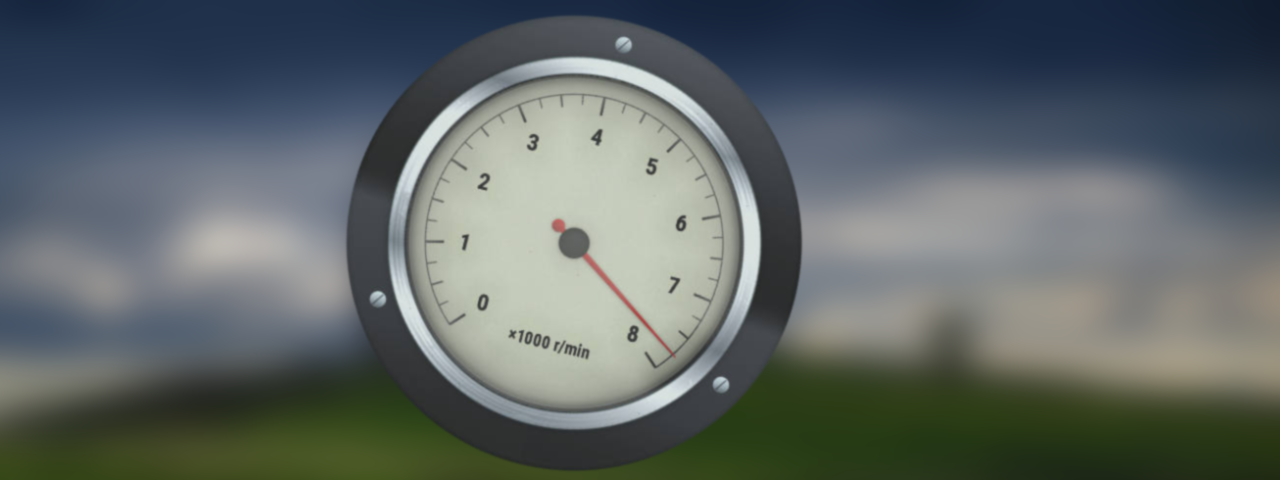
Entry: 7750 rpm
